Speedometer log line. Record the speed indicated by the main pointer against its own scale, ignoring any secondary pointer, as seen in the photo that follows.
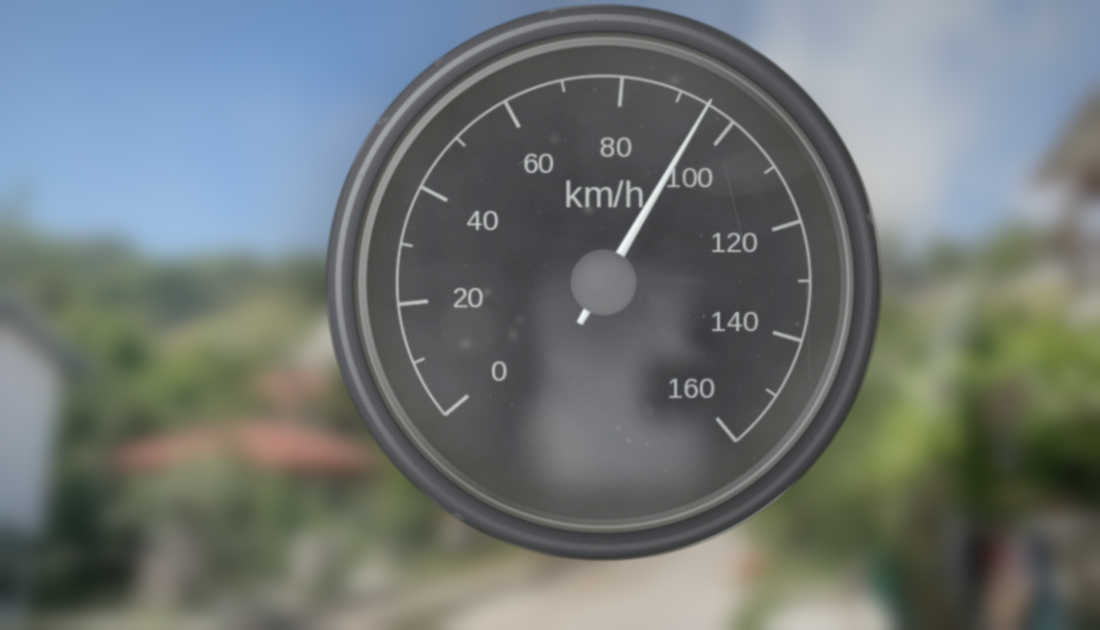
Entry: 95 km/h
